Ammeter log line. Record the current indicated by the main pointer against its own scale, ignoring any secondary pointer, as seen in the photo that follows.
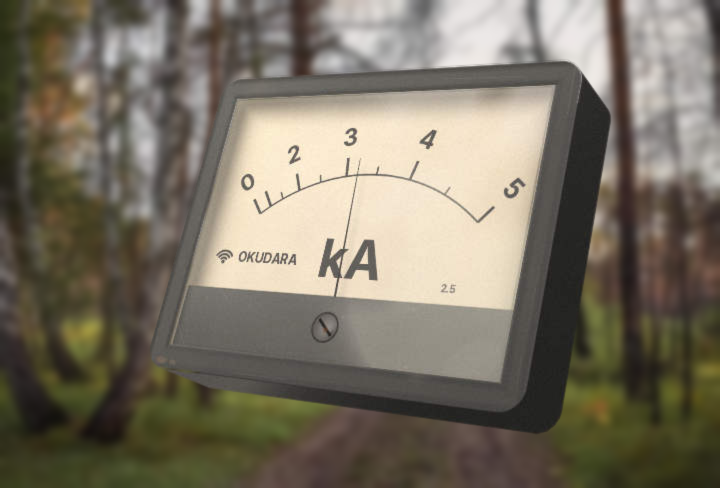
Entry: 3.25 kA
